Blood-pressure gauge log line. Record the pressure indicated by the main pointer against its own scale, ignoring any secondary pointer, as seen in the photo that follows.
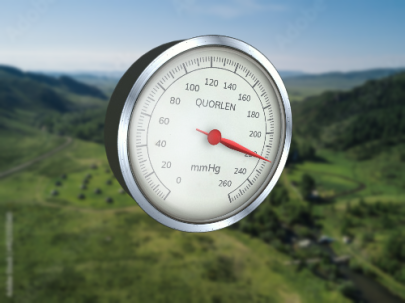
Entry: 220 mmHg
